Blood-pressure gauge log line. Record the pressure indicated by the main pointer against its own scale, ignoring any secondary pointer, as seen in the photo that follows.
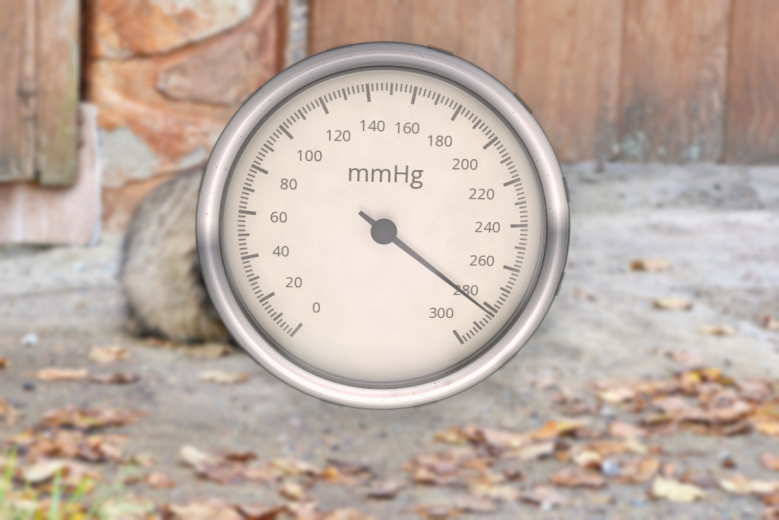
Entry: 282 mmHg
